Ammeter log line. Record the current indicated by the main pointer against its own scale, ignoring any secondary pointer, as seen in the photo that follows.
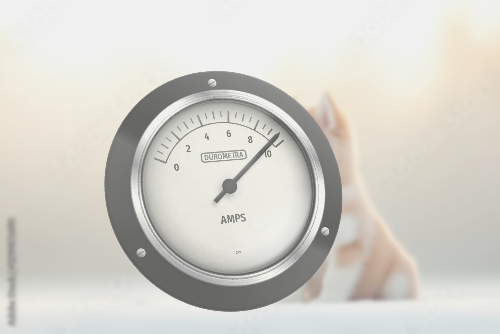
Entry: 9.5 A
